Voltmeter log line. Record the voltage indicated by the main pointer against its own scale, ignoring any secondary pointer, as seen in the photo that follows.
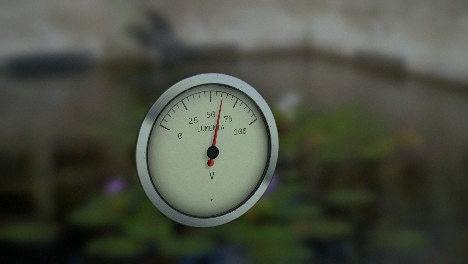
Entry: 60 V
